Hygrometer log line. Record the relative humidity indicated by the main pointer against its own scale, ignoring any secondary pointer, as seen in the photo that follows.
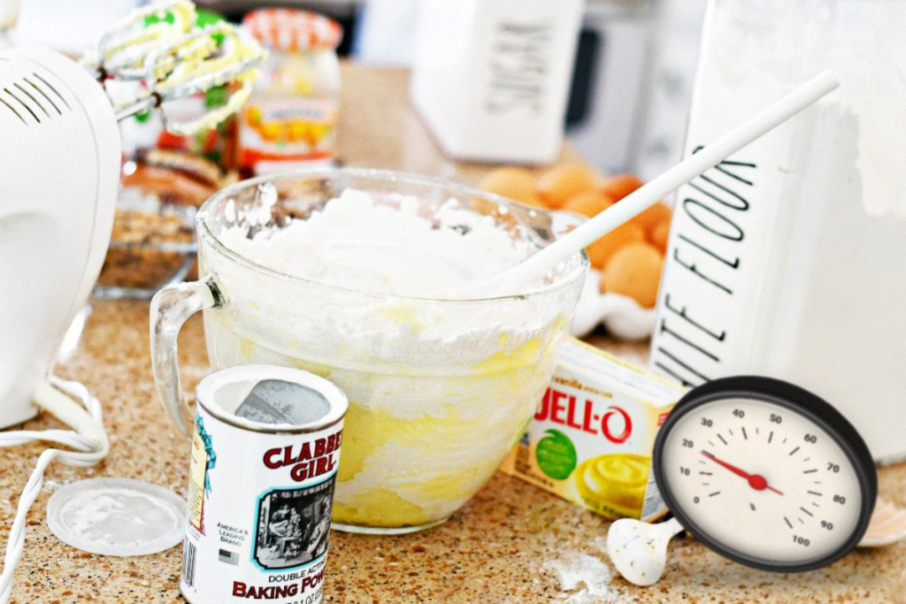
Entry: 20 %
